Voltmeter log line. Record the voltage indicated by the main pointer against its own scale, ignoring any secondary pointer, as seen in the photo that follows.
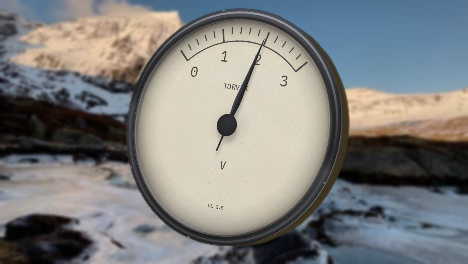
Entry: 2 V
